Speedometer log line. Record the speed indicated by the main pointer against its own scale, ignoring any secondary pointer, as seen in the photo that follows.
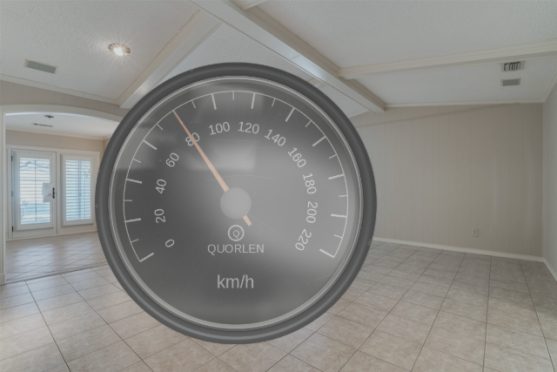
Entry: 80 km/h
